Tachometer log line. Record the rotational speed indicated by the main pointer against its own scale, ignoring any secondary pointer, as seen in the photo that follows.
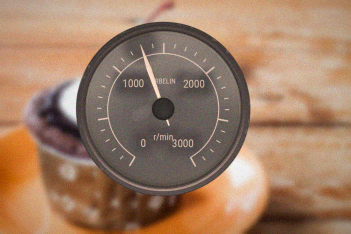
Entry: 1300 rpm
